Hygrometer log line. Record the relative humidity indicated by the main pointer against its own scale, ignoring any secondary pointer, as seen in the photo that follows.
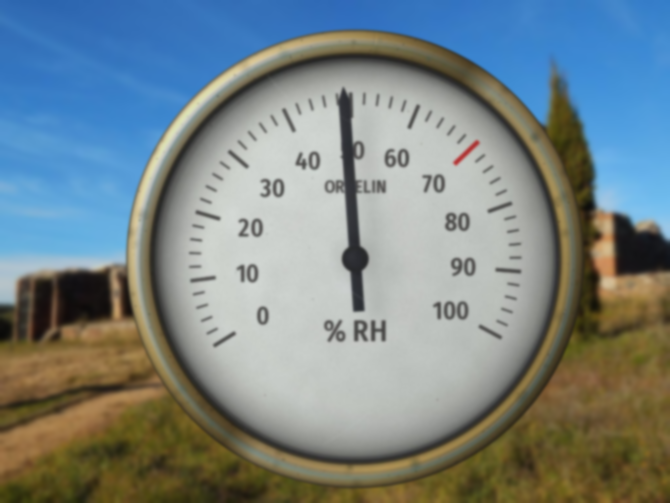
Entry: 49 %
